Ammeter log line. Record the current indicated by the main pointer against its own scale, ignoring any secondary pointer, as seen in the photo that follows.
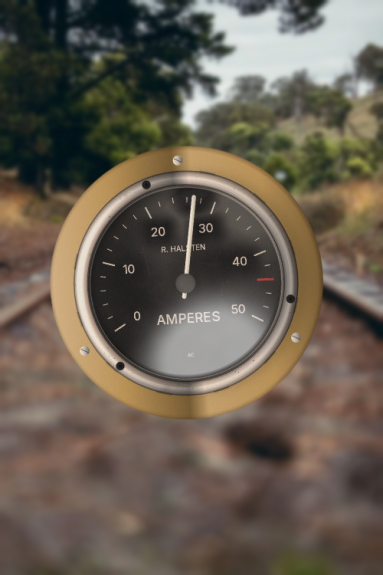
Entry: 27 A
